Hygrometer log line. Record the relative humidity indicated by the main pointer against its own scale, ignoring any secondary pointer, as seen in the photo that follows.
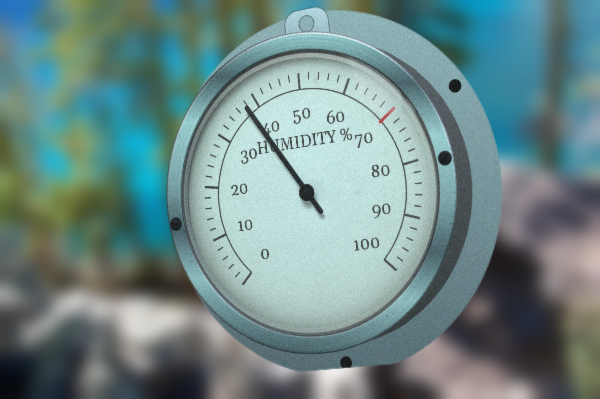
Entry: 38 %
